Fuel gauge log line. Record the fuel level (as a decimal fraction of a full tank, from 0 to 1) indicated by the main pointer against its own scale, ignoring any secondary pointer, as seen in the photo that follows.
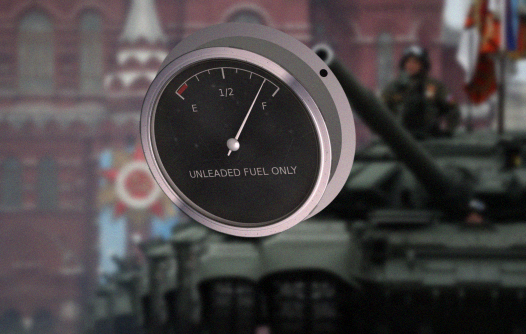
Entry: 0.875
